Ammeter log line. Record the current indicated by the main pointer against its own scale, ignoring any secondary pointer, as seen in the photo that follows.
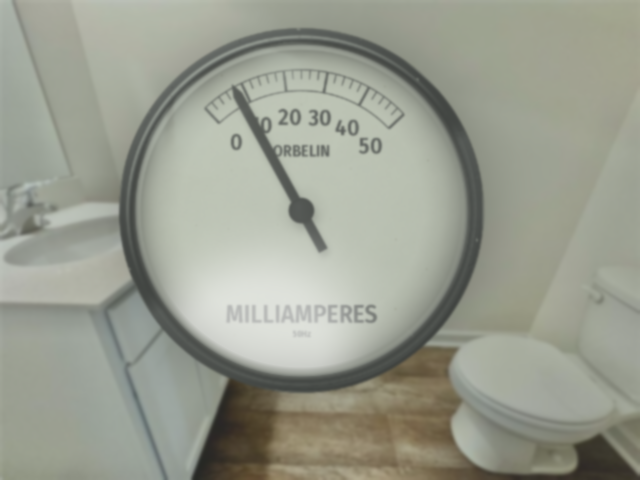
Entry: 8 mA
